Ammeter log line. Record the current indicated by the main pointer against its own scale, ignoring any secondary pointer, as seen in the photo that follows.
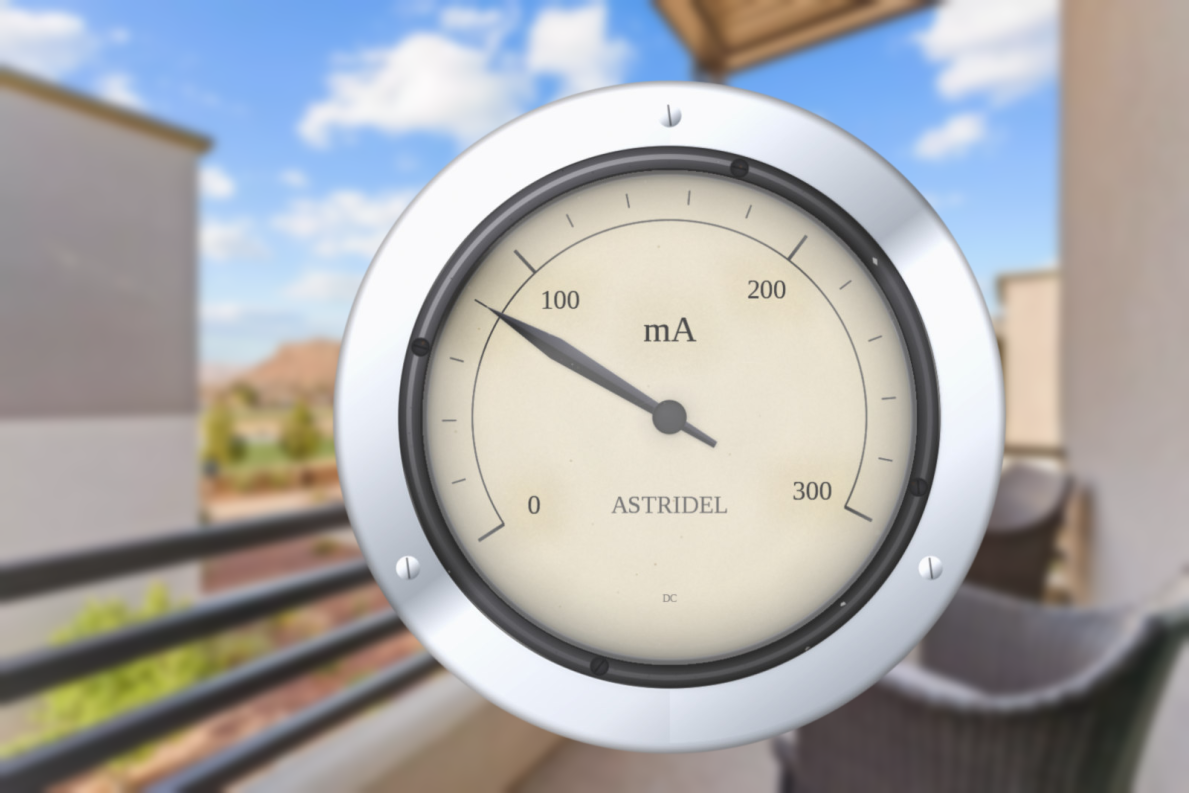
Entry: 80 mA
